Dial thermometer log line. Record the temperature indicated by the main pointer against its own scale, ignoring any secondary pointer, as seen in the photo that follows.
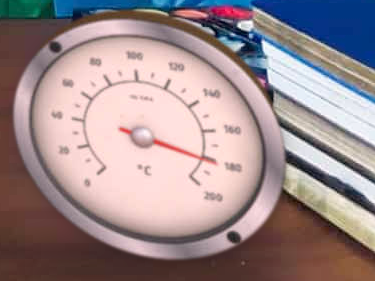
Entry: 180 °C
